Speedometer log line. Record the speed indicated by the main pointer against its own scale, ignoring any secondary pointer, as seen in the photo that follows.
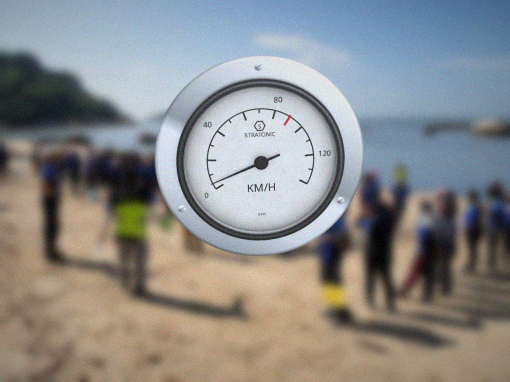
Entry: 5 km/h
